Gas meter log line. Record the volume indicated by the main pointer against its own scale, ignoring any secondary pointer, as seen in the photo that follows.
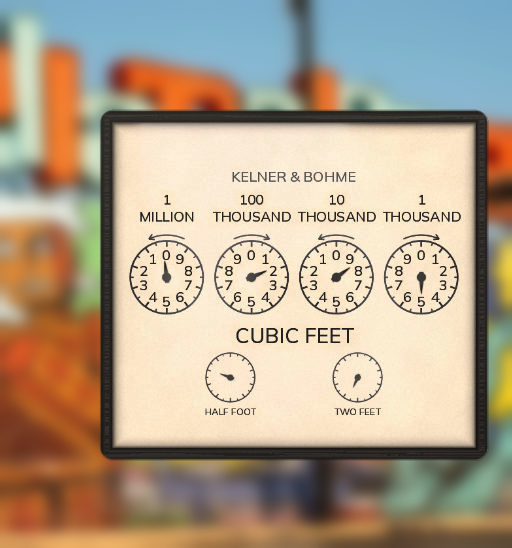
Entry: 18500 ft³
